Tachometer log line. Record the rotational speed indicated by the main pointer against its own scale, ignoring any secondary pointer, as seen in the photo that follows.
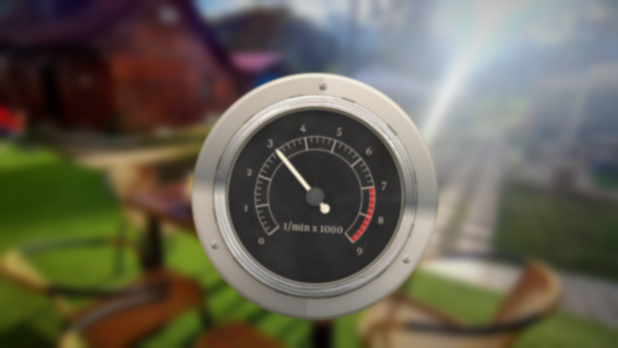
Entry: 3000 rpm
